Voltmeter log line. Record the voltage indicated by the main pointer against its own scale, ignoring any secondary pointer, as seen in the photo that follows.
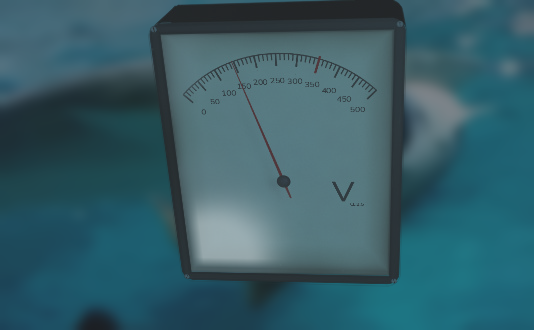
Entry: 150 V
